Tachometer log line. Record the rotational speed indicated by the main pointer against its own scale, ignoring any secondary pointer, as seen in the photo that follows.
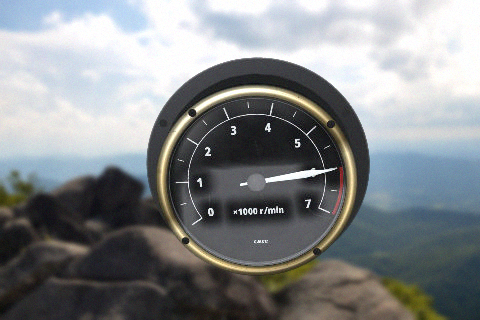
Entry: 6000 rpm
